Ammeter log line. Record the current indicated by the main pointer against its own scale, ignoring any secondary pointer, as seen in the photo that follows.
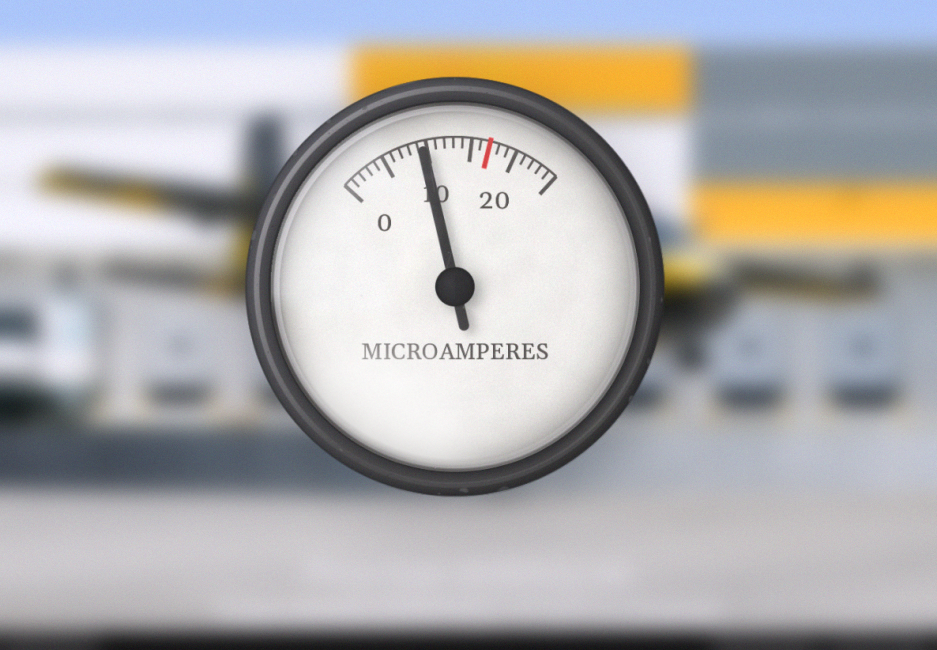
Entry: 9.5 µA
